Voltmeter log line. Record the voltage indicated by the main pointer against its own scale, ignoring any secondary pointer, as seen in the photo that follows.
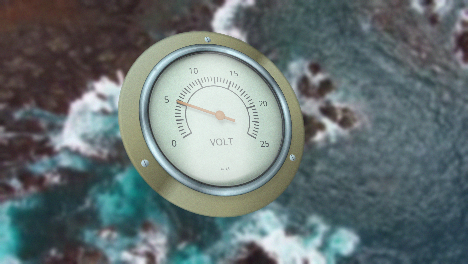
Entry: 5 V
